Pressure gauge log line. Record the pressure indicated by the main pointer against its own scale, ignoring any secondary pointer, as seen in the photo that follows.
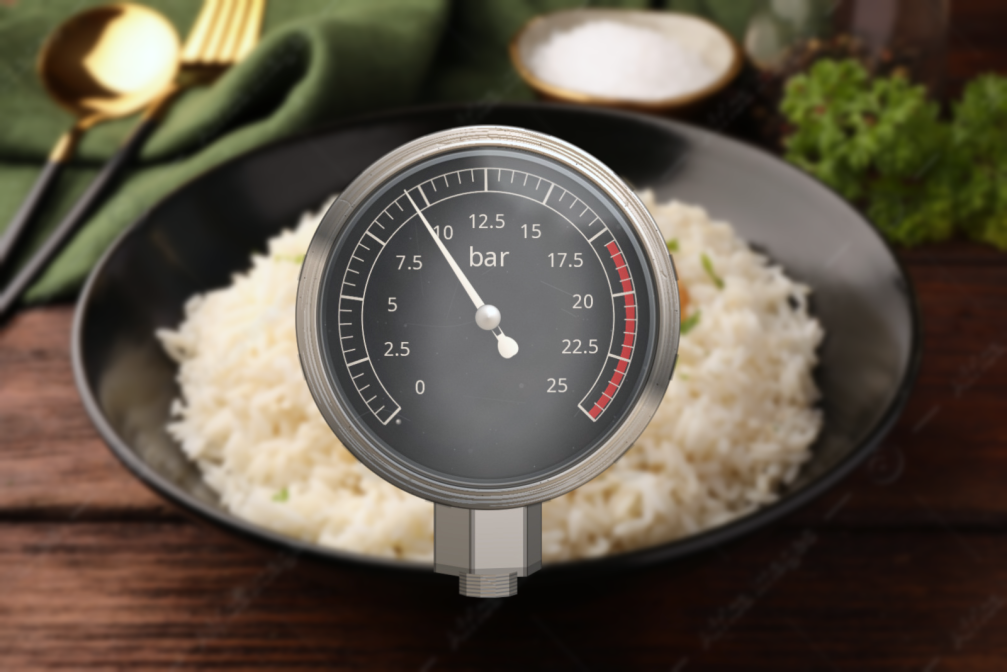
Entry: 9.5 bar
